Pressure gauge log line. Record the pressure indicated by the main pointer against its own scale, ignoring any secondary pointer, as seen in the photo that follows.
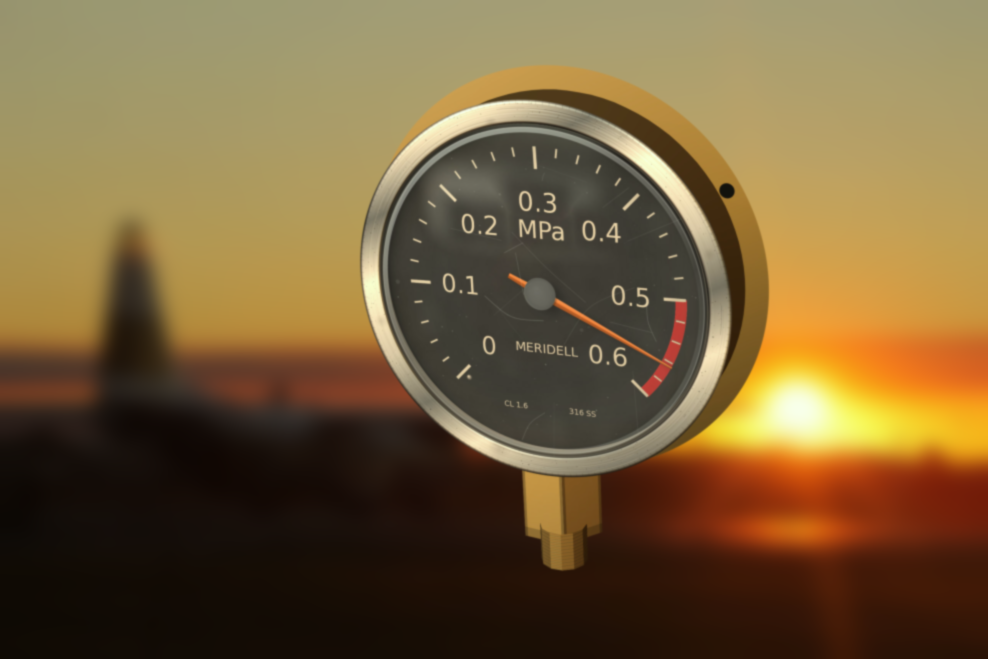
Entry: 0.56 MPa
